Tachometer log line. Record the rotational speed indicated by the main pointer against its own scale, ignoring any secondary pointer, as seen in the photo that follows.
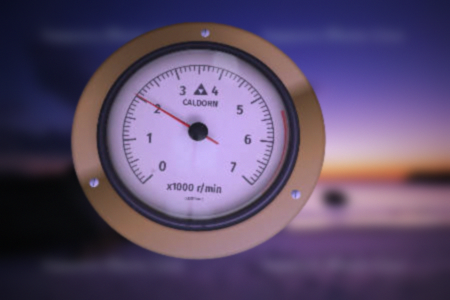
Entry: 2000 rpm
